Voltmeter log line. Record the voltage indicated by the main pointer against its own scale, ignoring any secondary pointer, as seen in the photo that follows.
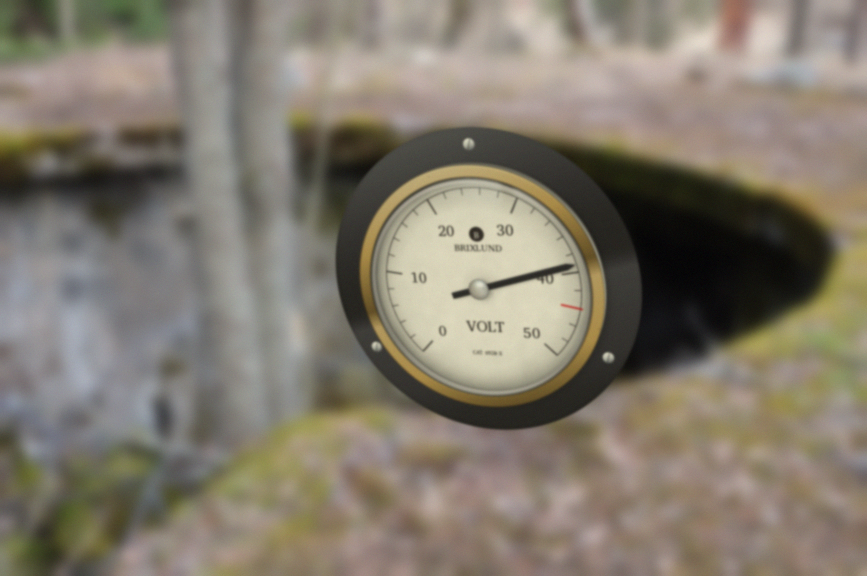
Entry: 39 V
